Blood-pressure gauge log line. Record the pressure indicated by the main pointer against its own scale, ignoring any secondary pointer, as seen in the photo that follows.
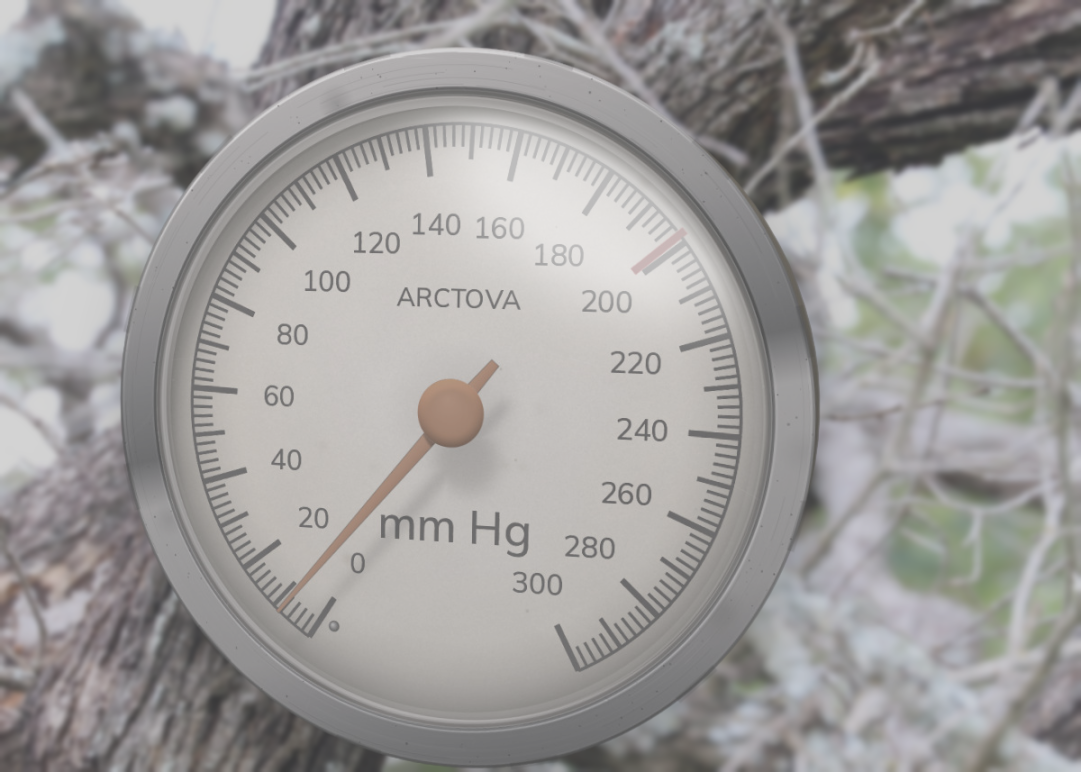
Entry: 8 mmHg
